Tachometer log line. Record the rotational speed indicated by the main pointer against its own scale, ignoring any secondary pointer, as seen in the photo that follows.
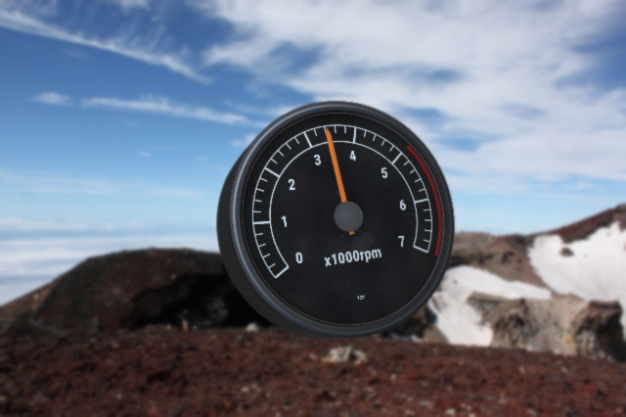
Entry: 3400 rpm
